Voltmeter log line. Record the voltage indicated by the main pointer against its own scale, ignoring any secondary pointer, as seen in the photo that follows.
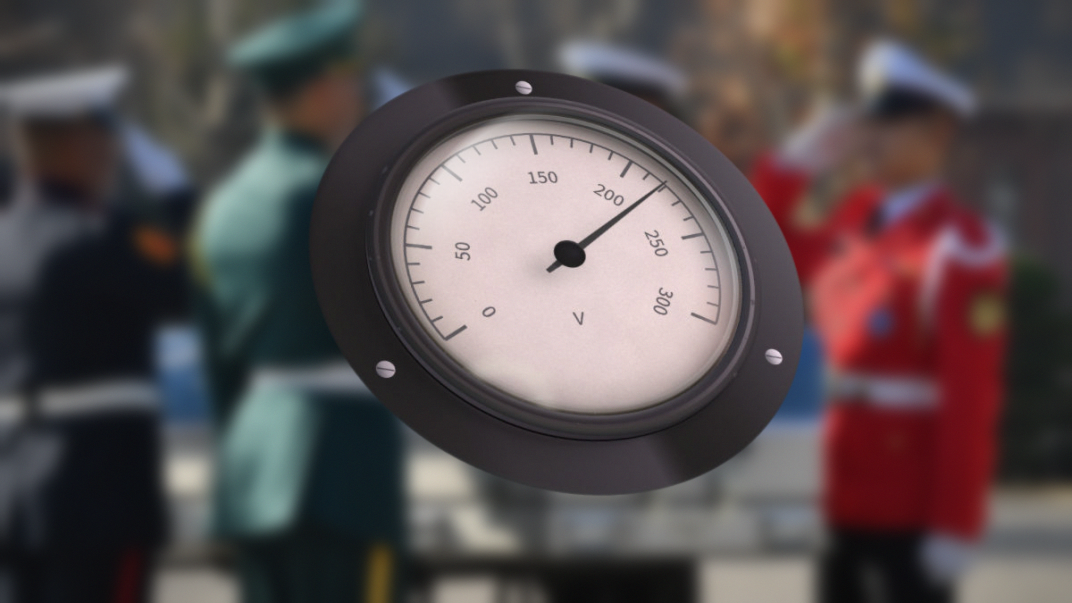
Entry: 220 V
